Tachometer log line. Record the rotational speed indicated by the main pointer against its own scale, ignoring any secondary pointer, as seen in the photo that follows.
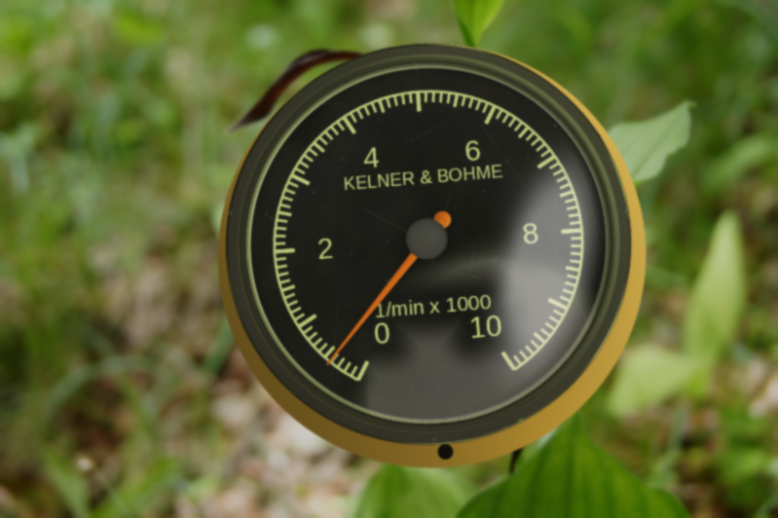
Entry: 400 rpm
